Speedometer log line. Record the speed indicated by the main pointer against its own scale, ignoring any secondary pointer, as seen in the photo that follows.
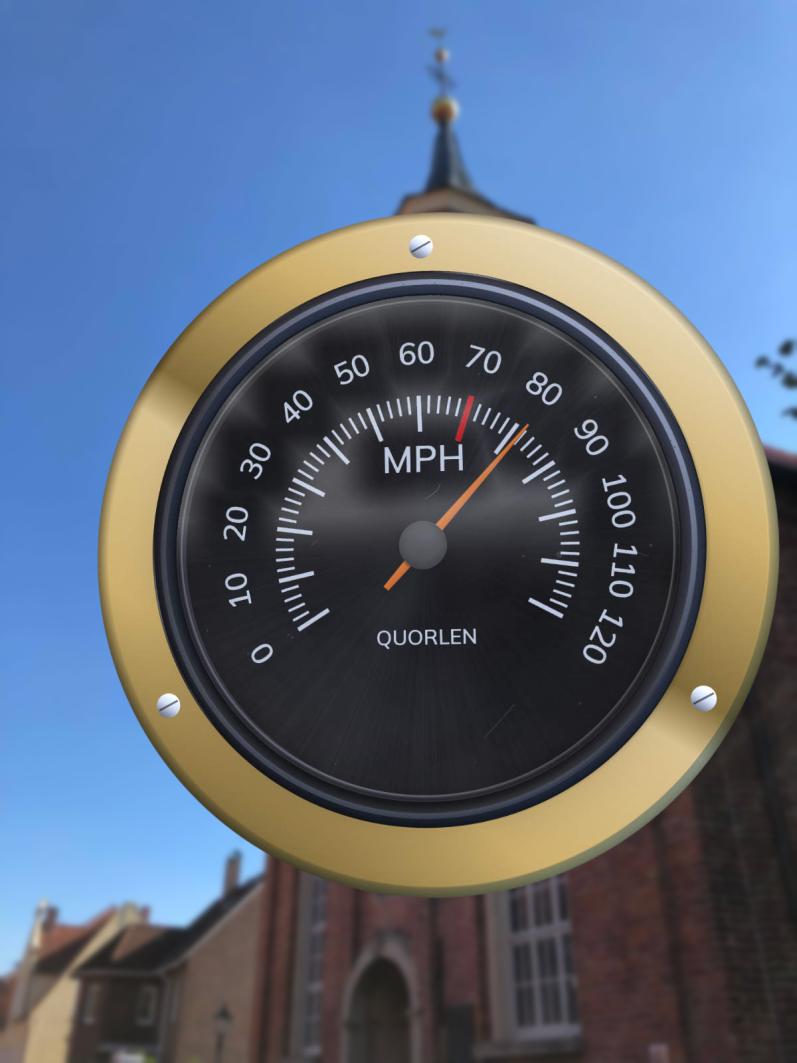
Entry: 82 mph
